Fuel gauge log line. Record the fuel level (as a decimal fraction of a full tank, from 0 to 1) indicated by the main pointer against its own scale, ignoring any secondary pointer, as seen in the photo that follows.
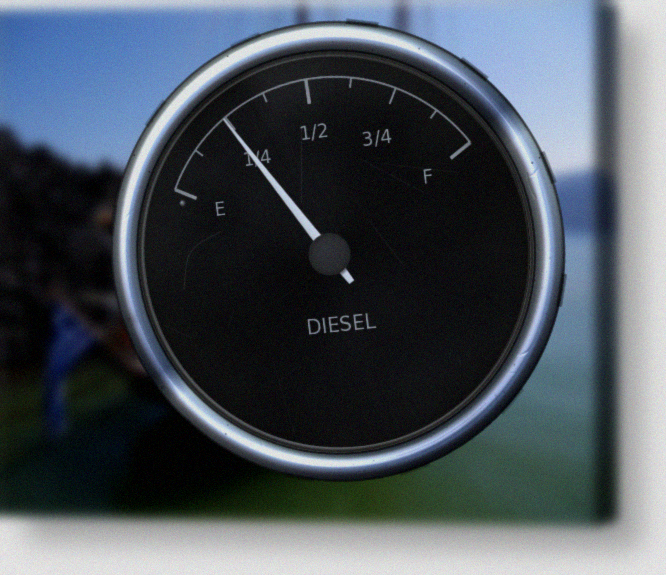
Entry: 0.25
